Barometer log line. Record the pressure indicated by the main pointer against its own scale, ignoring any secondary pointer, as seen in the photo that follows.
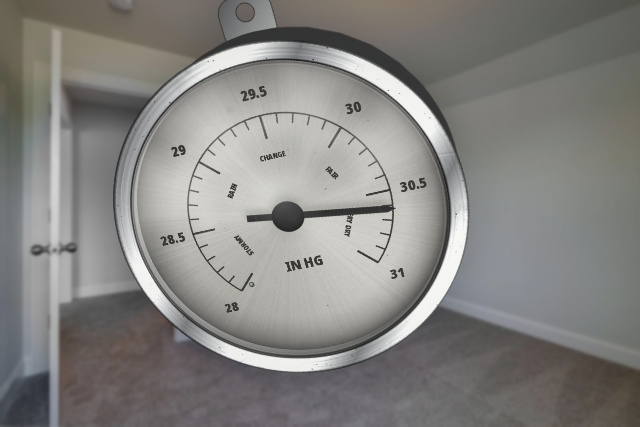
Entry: 30.6 inHg
